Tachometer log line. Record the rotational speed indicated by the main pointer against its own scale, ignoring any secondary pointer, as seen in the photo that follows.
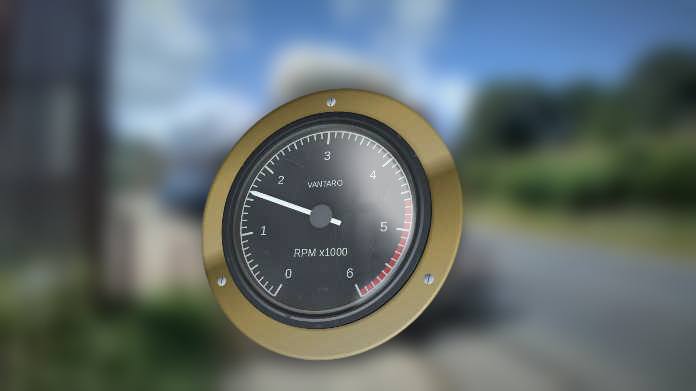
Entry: 1600 rpm
